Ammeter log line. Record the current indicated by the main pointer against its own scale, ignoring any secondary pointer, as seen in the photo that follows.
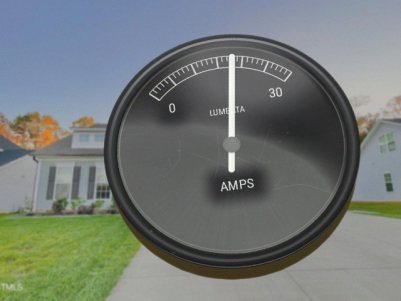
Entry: 18 A
